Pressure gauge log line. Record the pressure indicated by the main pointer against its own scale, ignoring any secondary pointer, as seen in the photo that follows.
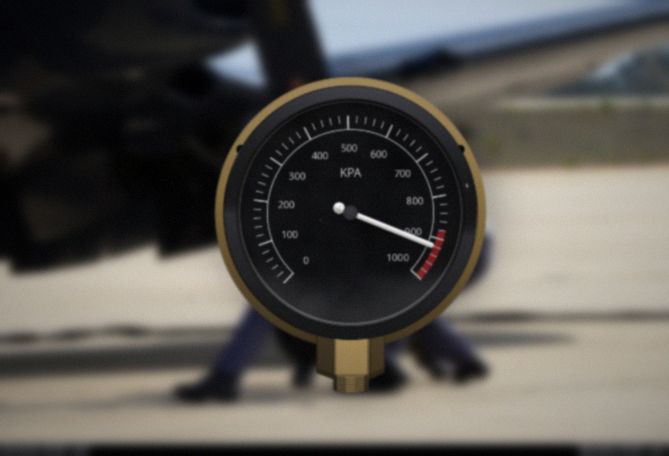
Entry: 920 kPa
